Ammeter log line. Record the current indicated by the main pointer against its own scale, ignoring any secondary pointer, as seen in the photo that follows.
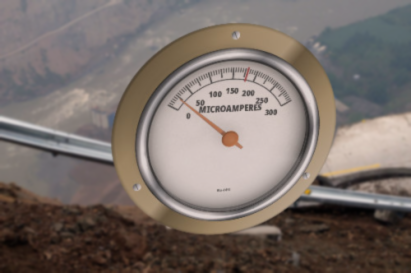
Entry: 25 µA
